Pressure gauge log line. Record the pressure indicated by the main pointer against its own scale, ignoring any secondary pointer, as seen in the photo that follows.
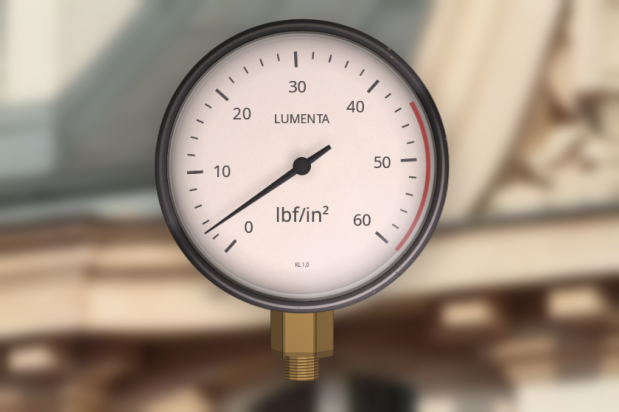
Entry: 3 psi
